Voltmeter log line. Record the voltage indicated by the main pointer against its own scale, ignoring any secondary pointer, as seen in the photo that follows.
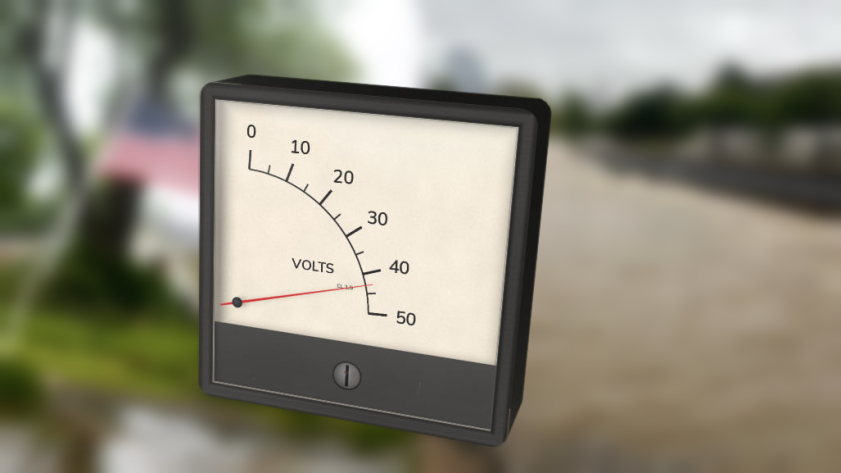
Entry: 42.5 V
